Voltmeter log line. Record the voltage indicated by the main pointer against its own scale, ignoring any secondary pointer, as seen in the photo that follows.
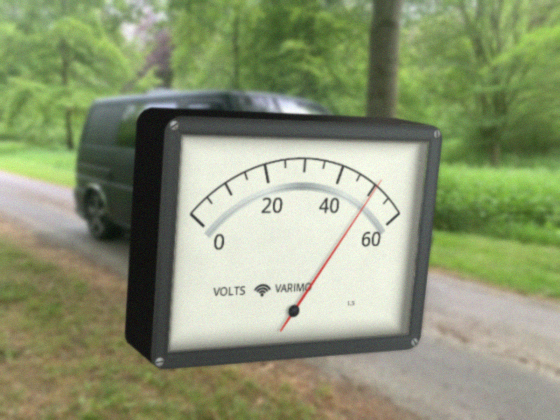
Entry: 50 V
